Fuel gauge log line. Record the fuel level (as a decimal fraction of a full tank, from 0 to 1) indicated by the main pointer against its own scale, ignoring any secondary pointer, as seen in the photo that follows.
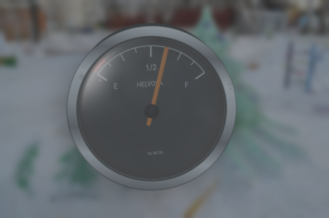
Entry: 0.625
